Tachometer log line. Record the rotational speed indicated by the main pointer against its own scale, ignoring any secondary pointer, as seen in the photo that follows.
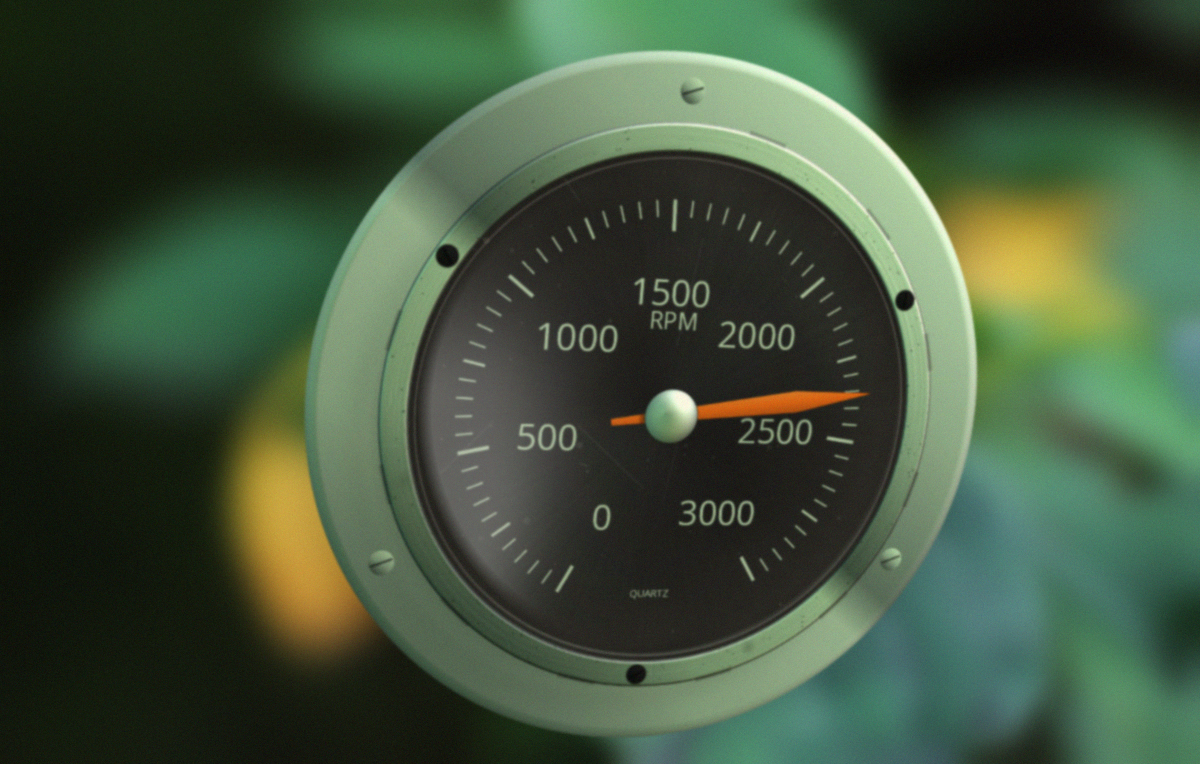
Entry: 2350 rpm
